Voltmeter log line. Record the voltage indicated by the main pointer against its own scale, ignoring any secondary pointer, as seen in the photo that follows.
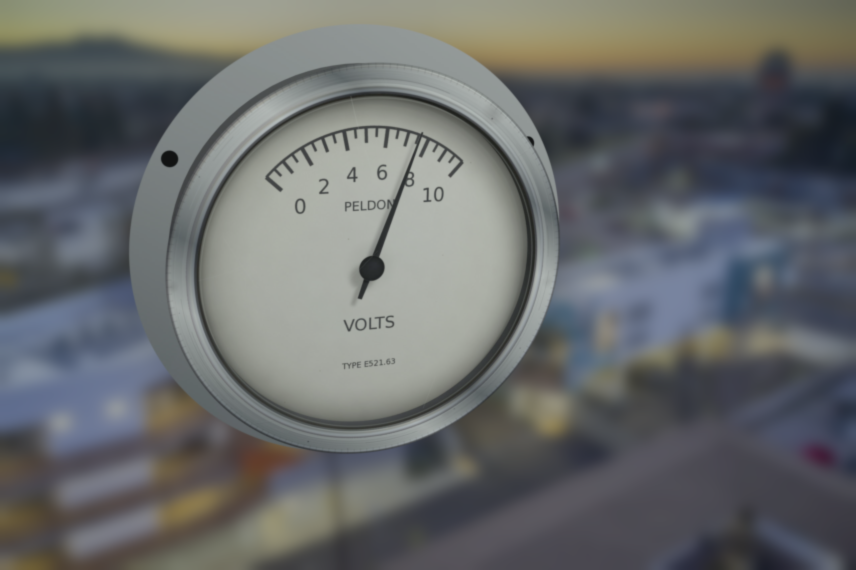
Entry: 7.5 V
